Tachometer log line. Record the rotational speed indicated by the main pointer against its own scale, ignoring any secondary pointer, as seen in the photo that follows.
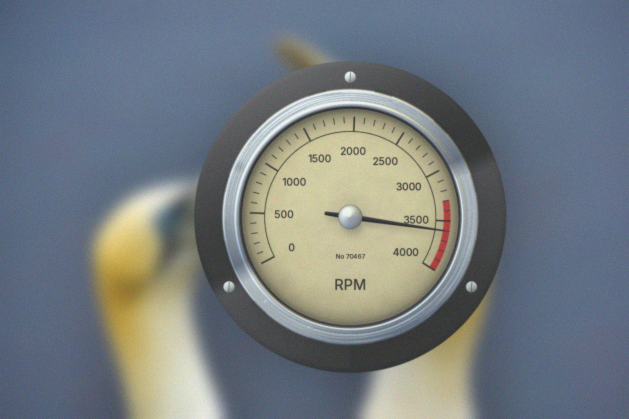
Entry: 3600 rpm
